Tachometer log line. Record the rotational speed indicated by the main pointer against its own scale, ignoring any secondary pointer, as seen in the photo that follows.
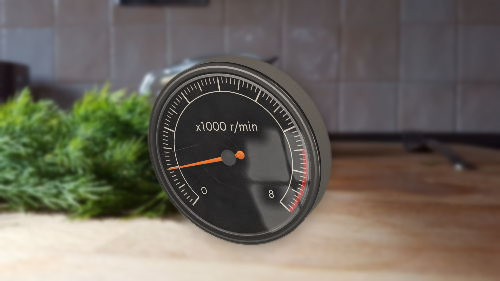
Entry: 1000 rpm
